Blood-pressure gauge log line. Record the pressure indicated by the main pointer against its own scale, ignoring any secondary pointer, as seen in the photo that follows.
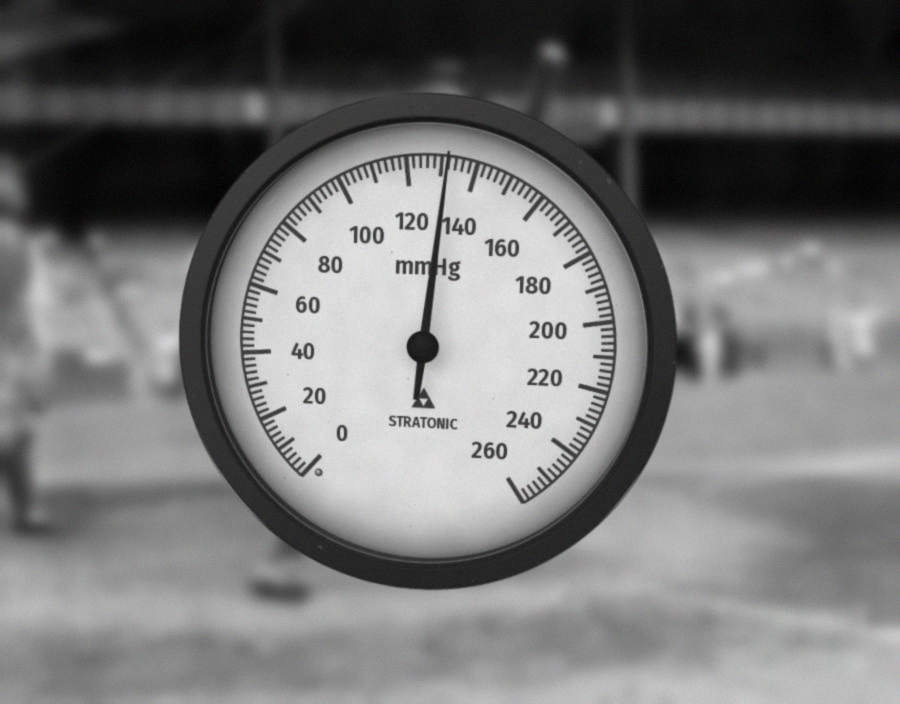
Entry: 132 mmHg
